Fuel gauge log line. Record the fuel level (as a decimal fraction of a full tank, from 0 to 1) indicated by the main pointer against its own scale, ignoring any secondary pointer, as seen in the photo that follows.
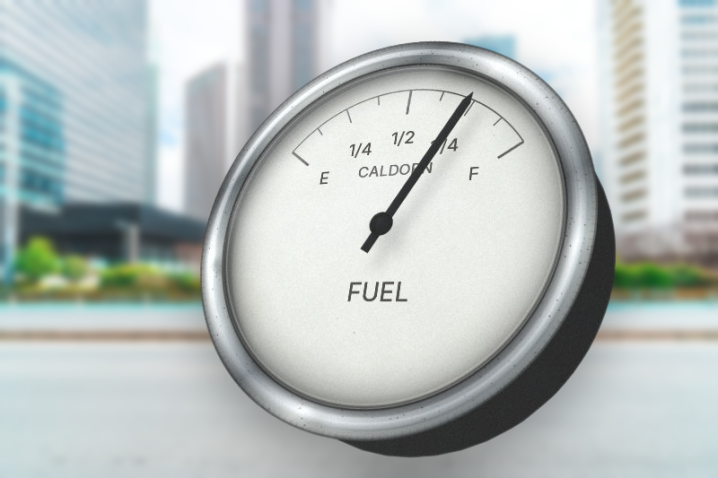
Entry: 0.75
